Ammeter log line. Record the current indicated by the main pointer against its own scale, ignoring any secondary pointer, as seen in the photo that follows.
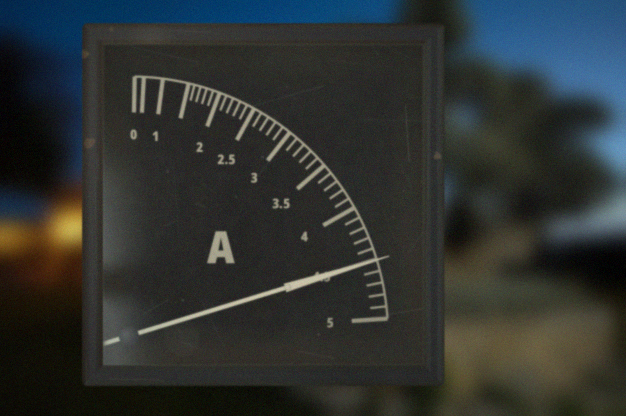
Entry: 4.5 A
